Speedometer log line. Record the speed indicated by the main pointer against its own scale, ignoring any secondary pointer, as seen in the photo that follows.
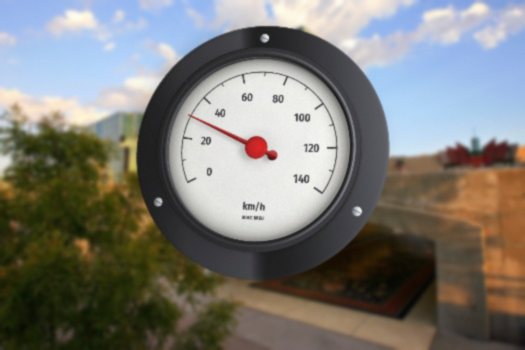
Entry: 30 km/h
